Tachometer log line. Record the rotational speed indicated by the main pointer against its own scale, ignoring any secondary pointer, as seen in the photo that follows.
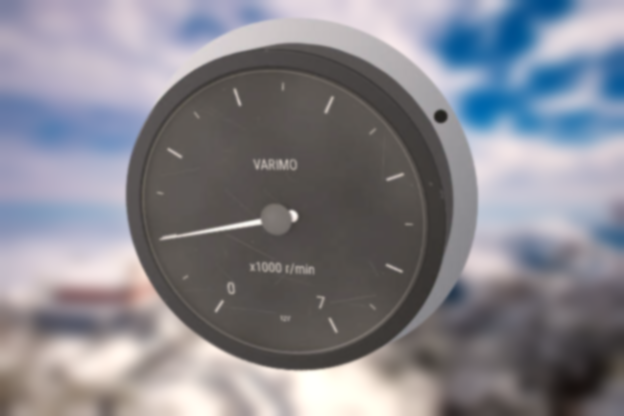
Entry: 1000 rpm
